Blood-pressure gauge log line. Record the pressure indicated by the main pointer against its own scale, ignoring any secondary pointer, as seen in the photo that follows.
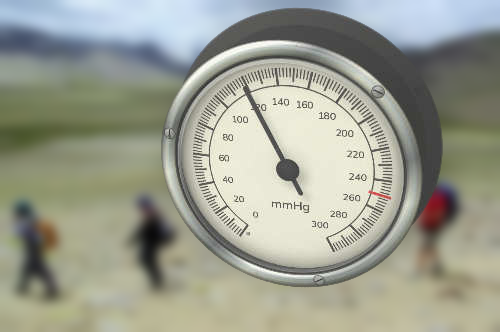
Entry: 120 mmHg
